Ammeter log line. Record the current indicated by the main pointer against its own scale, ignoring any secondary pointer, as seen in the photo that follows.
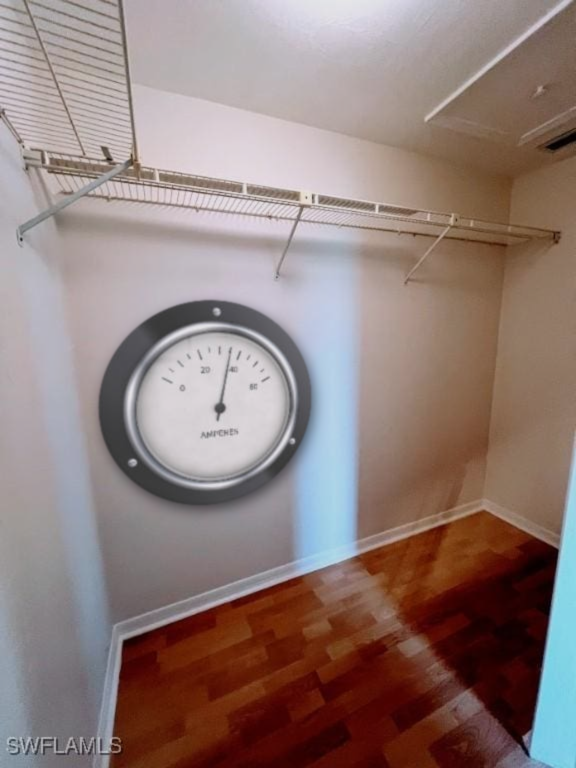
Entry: 35 A
